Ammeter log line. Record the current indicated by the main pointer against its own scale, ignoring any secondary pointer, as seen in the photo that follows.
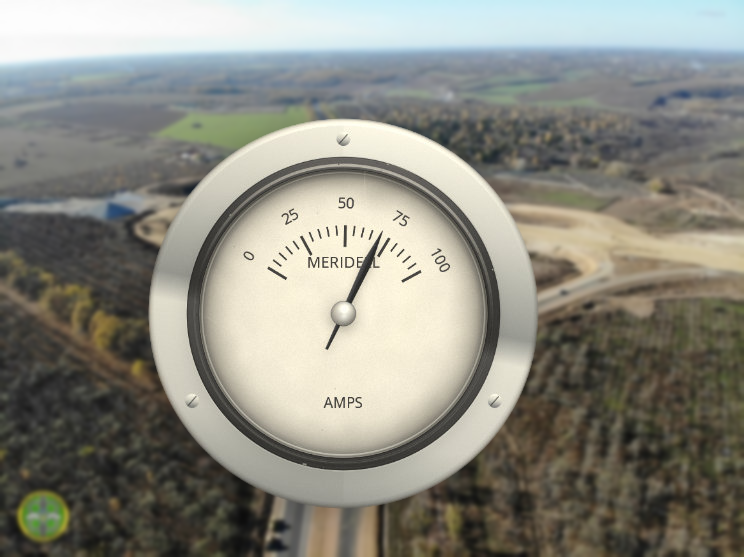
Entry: 70 A
